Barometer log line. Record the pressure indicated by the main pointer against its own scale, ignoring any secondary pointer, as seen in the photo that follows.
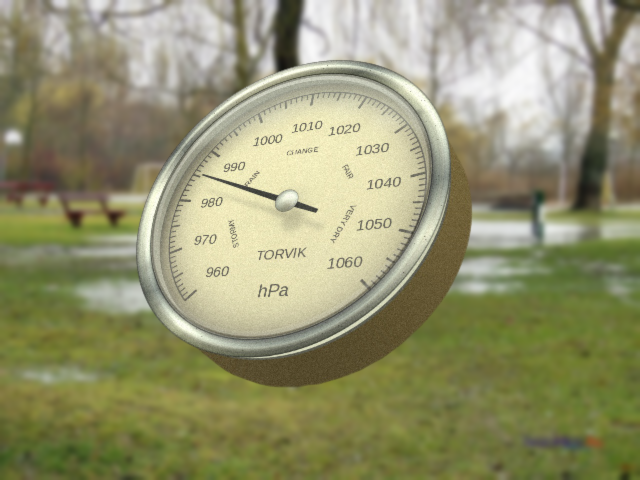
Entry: 985 hPa
